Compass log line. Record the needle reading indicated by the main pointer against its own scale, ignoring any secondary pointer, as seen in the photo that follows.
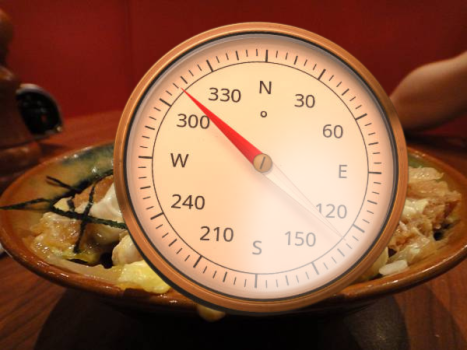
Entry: 310 °
